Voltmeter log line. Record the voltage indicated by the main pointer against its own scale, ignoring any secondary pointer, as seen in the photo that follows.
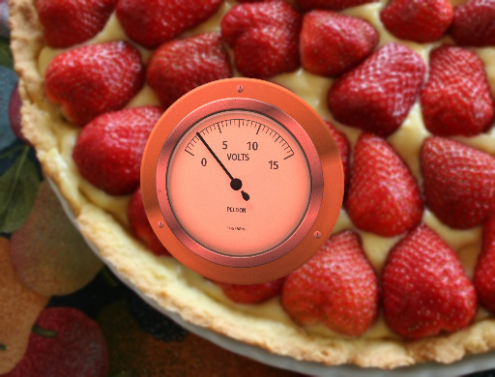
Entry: 2.5 V
